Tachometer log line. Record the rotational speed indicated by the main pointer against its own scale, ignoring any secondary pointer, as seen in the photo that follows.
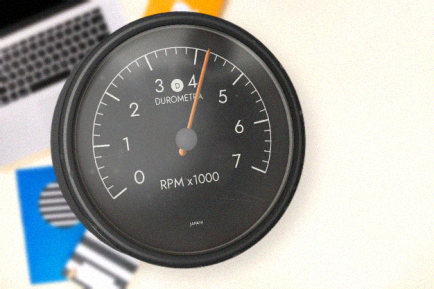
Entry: 4200 rpm
